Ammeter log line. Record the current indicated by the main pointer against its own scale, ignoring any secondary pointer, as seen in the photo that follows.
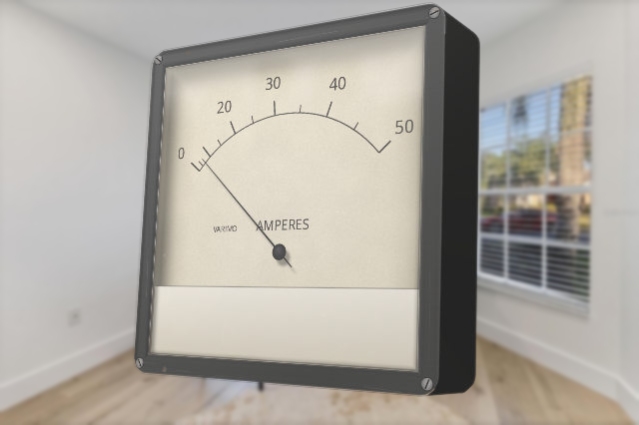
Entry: 7.5 A
